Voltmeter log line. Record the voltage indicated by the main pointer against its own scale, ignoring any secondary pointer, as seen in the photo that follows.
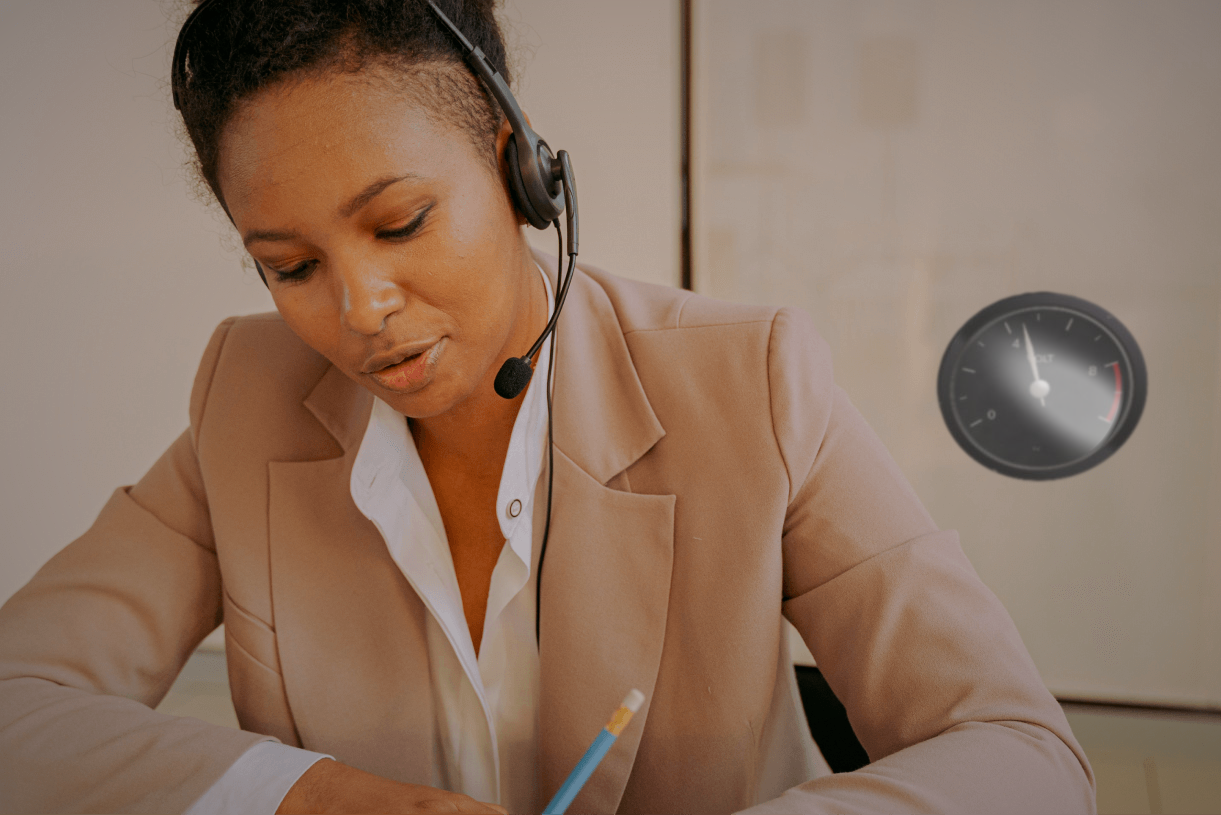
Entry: 4.5 V
